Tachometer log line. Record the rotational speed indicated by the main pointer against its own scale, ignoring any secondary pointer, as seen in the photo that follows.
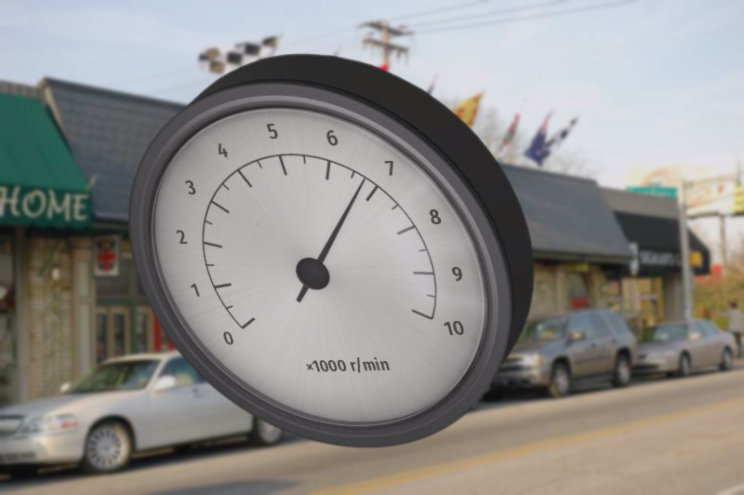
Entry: 6750 rpm
